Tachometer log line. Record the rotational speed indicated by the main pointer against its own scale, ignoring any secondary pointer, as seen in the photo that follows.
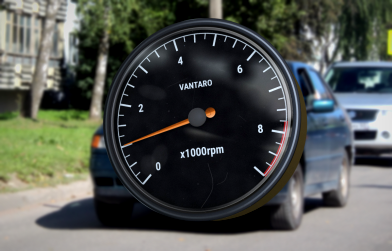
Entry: 1000 rpm
